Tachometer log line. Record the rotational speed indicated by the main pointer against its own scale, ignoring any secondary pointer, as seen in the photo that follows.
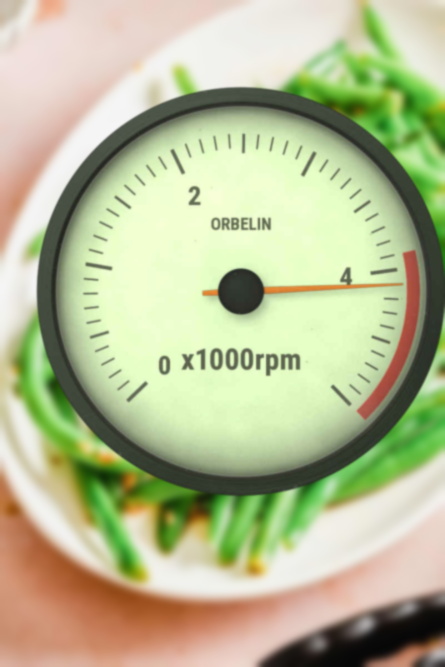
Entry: 4100 rpm
